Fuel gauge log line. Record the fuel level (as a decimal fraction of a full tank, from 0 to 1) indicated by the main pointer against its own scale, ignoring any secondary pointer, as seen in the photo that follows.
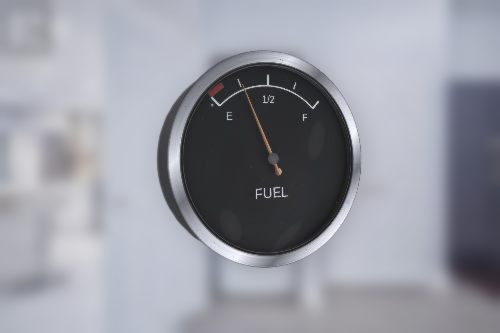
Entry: 0.25
